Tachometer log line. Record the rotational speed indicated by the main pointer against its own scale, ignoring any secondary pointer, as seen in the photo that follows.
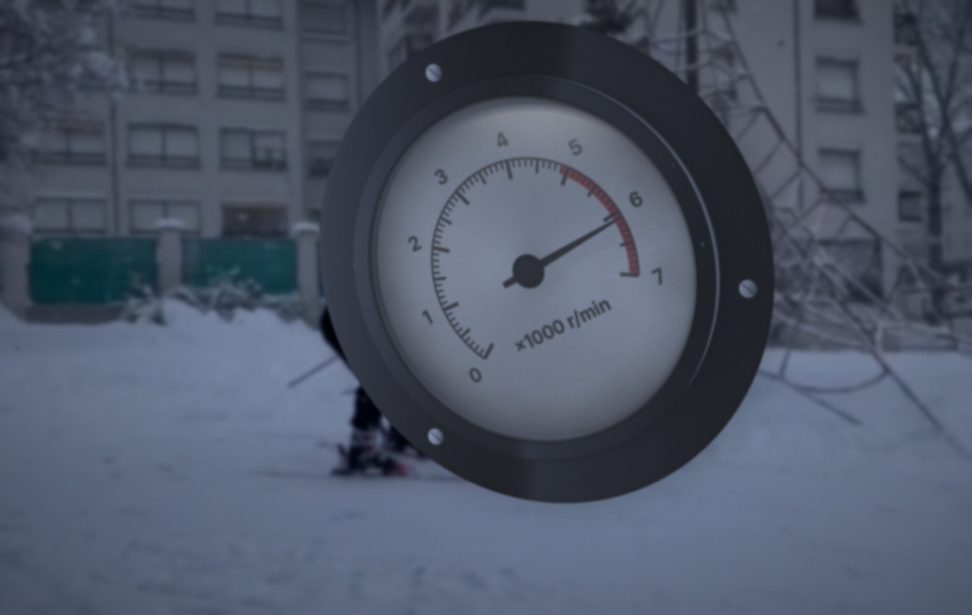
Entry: 6100 rpm
